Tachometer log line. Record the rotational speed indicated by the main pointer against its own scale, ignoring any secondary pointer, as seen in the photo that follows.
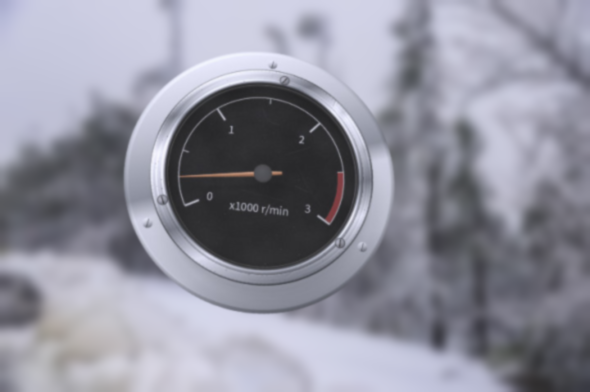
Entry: 250 rpm
